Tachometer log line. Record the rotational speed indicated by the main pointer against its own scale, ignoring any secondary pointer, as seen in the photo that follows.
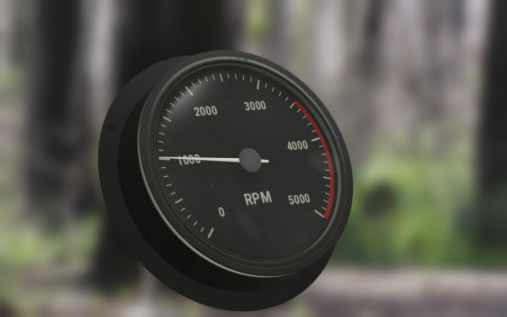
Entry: 1000 rpm
